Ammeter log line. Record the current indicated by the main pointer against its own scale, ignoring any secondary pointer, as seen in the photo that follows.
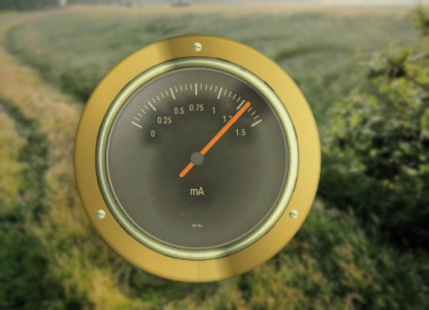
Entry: 1.3 mA
